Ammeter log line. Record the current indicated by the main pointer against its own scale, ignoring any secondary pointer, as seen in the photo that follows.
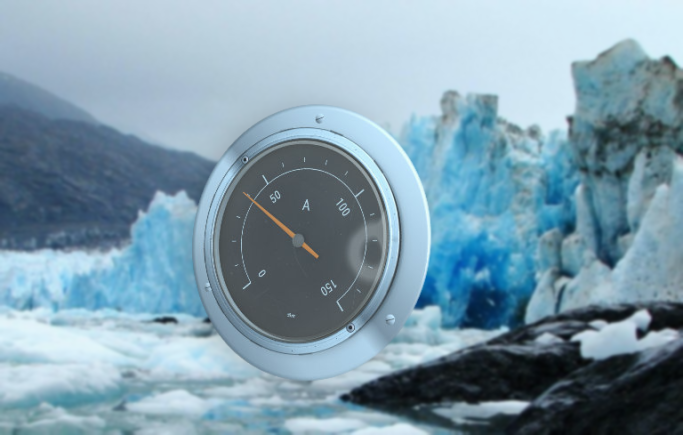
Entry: 40 A
